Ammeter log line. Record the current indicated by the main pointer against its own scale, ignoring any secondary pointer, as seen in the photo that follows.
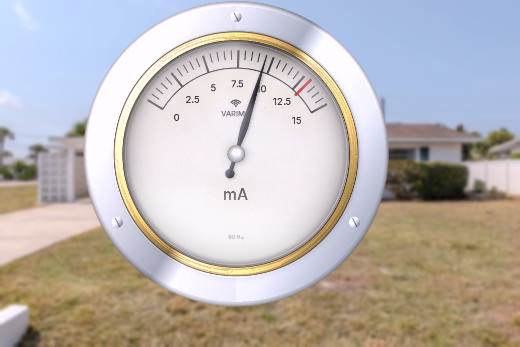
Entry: 9.5 mA
